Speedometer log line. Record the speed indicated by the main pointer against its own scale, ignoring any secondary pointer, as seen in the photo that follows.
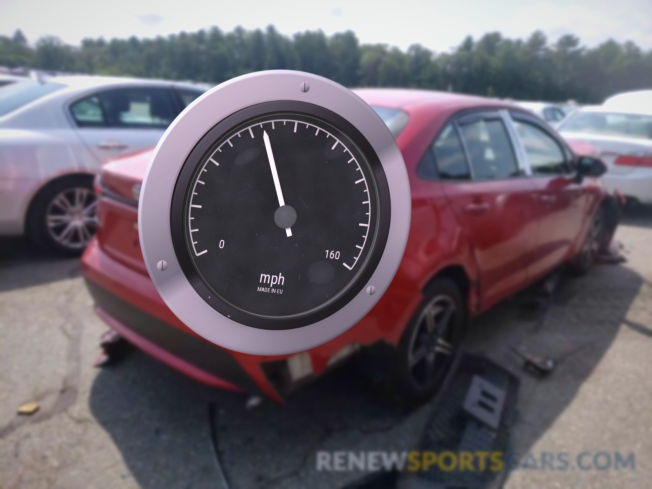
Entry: 65 mph
